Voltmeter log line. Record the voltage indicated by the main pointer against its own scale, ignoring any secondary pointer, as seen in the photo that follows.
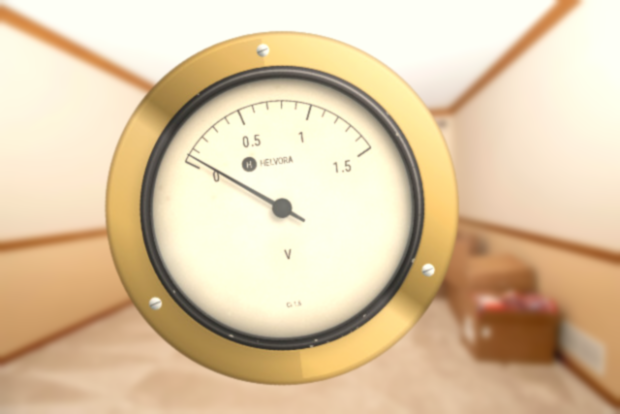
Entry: 0.05 V
